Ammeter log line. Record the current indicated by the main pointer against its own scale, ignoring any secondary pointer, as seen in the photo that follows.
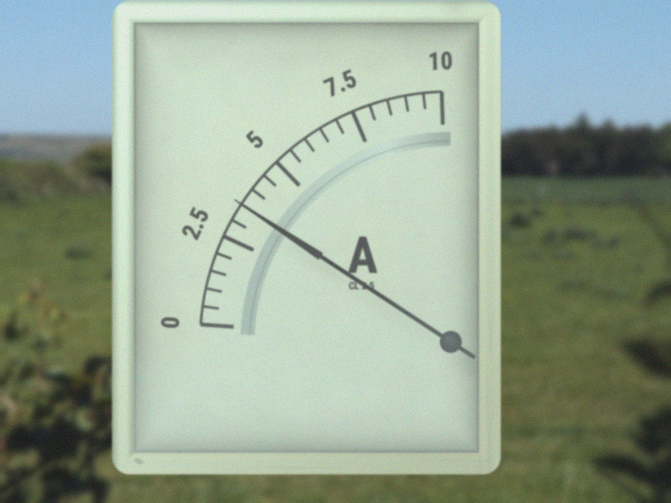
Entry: 3.5 A
